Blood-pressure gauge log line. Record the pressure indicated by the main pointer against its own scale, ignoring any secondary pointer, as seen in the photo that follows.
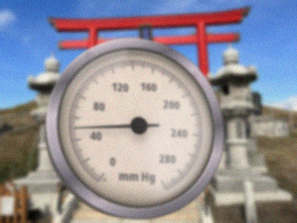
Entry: 50 mmHg
